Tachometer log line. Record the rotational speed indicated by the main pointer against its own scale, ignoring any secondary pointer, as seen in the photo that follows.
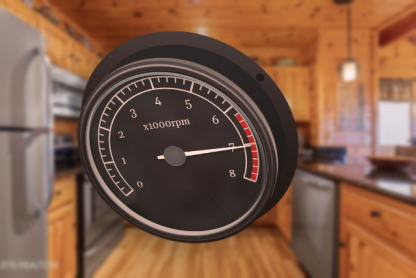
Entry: 7000 rpm
